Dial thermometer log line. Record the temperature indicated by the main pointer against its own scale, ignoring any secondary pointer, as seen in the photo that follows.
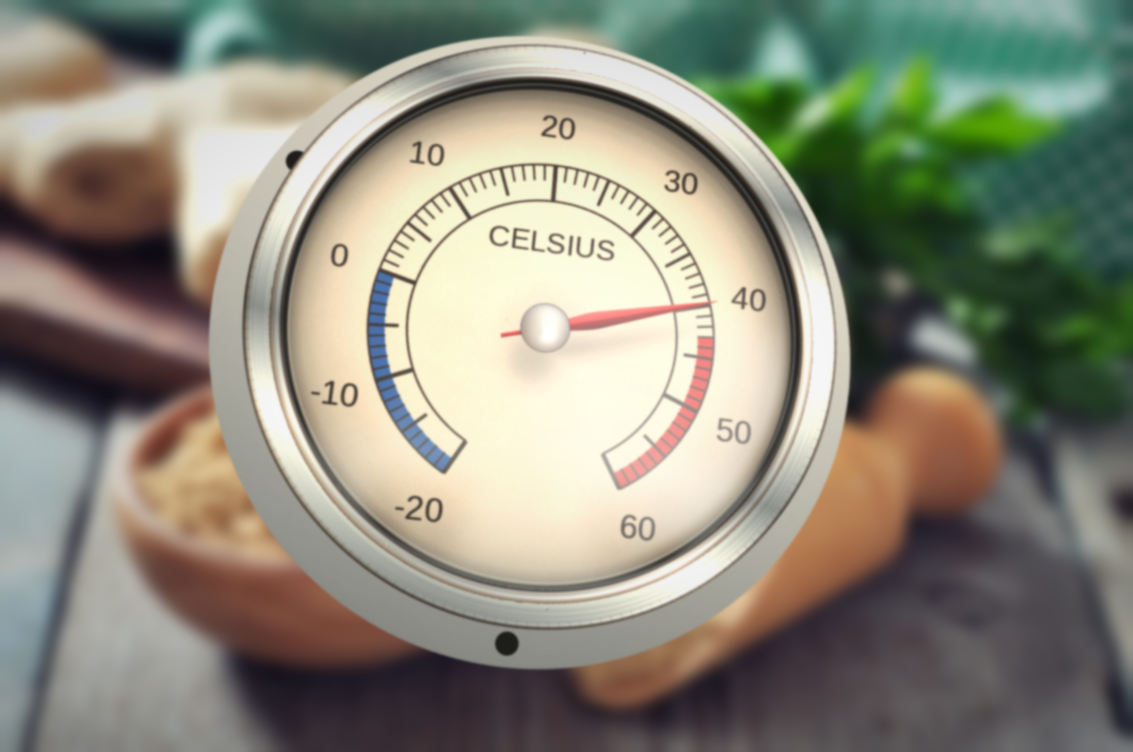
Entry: 40 °C
